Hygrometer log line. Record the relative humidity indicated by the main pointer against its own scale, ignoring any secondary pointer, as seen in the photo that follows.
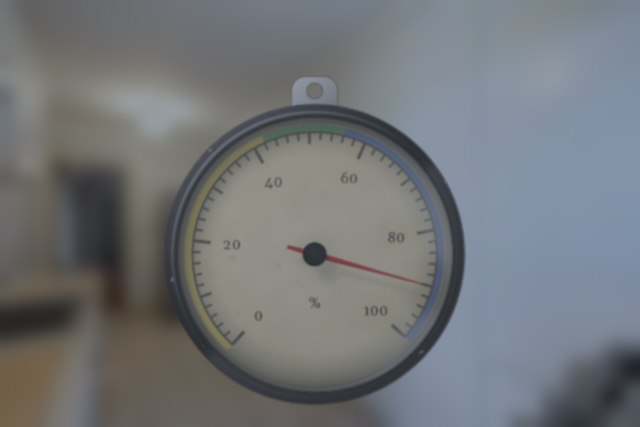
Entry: 90 %
